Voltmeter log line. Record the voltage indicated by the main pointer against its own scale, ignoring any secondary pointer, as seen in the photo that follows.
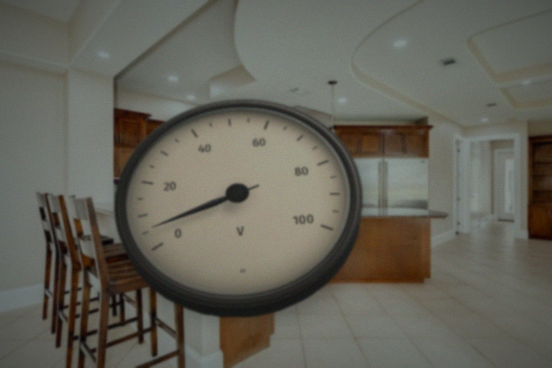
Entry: 5 V
